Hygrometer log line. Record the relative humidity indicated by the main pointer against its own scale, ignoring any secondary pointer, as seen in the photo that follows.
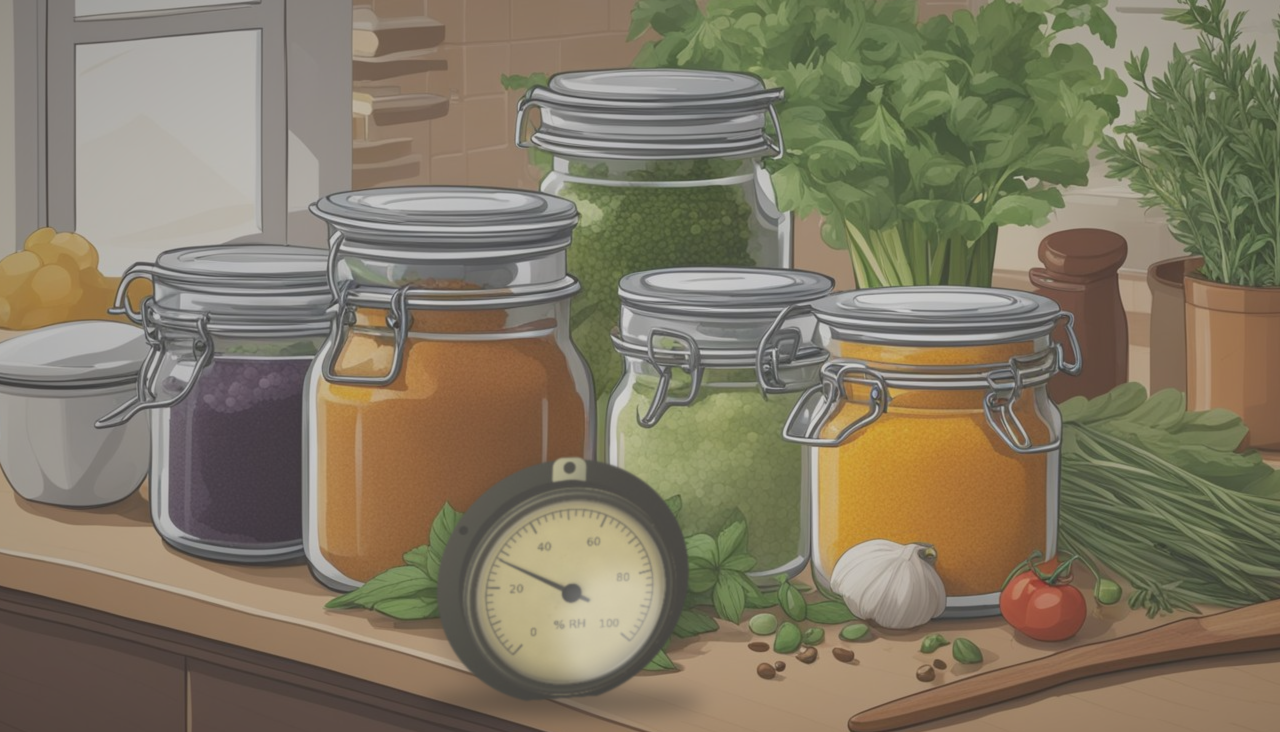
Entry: 28 %
